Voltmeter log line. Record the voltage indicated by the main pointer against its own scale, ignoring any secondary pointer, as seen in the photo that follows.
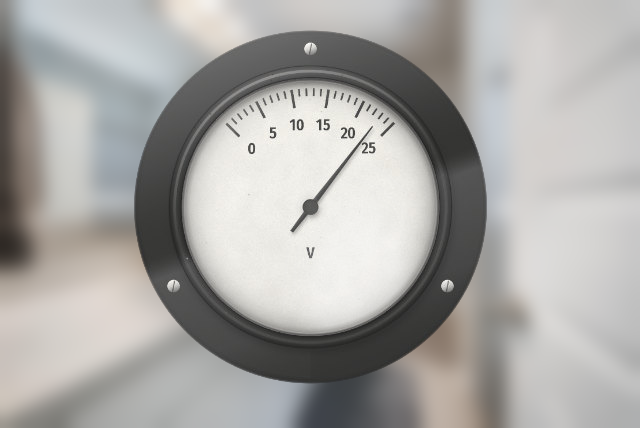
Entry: 23 V
